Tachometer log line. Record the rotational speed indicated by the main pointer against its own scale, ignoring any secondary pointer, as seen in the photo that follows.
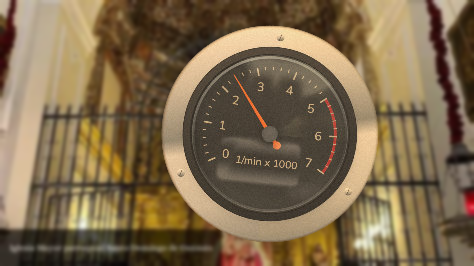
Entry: 2400 rpm
